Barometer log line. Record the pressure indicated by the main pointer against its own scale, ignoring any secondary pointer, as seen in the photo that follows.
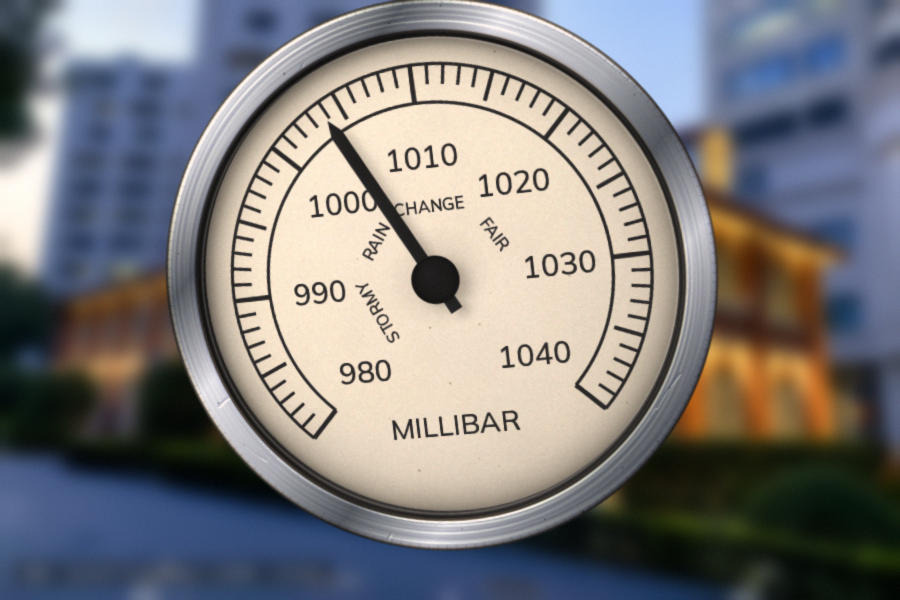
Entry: 1004 mbar
